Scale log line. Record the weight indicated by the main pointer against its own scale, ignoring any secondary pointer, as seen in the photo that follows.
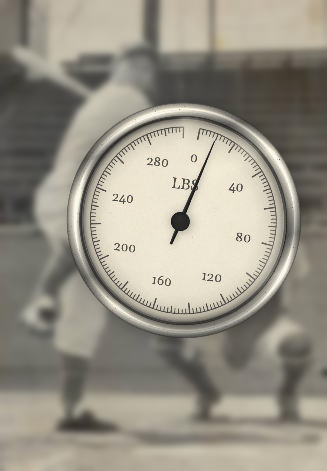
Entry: 10 lb
